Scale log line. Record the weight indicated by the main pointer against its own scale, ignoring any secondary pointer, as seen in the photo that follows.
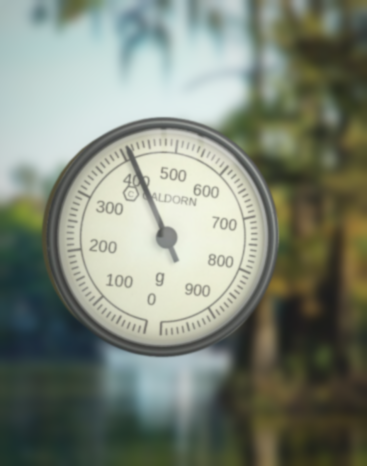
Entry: 410 g
